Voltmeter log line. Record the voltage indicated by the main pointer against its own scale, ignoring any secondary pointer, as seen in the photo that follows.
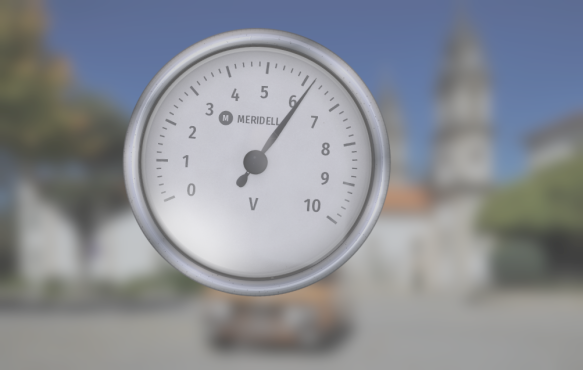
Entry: 6.2 V
